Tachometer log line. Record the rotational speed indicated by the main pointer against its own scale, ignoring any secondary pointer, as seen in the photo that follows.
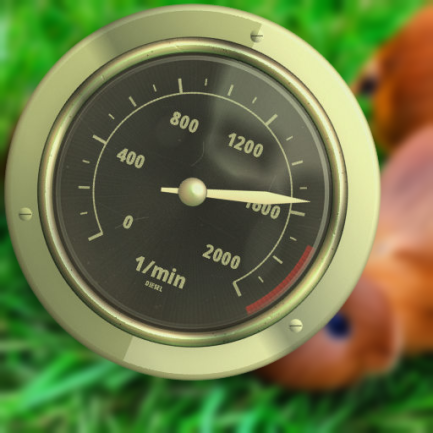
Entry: 1550 rpm
